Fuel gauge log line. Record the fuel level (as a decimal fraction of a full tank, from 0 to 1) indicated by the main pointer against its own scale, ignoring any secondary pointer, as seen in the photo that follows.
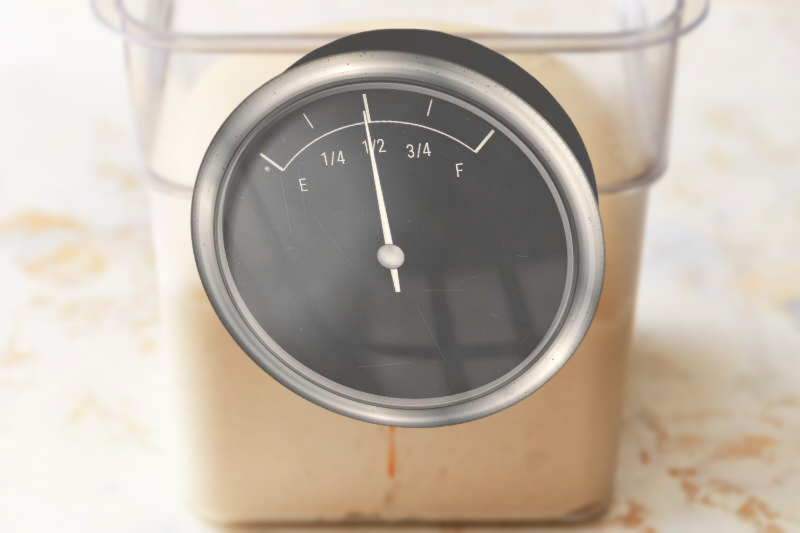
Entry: 0.5
